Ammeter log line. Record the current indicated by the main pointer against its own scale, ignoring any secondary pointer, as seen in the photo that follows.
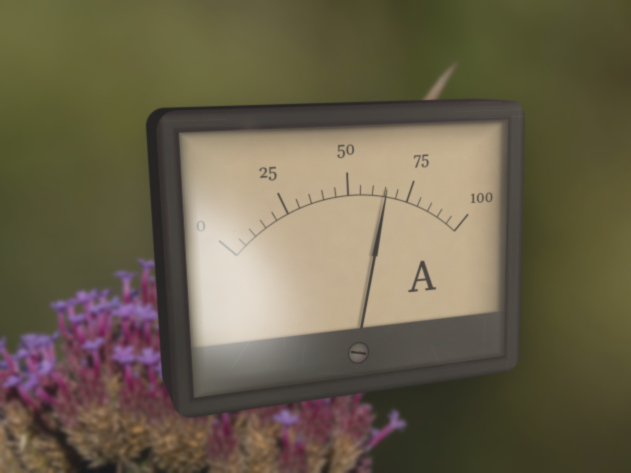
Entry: 65 A
